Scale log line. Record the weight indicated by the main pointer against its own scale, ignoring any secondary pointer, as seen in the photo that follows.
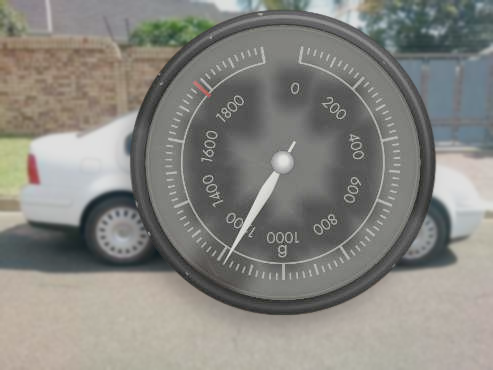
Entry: 1180 g
